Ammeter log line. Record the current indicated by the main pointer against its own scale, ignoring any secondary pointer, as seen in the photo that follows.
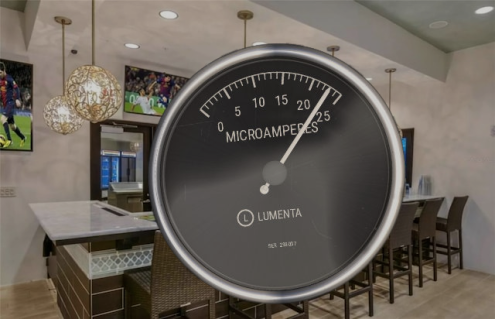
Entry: 23 µA
